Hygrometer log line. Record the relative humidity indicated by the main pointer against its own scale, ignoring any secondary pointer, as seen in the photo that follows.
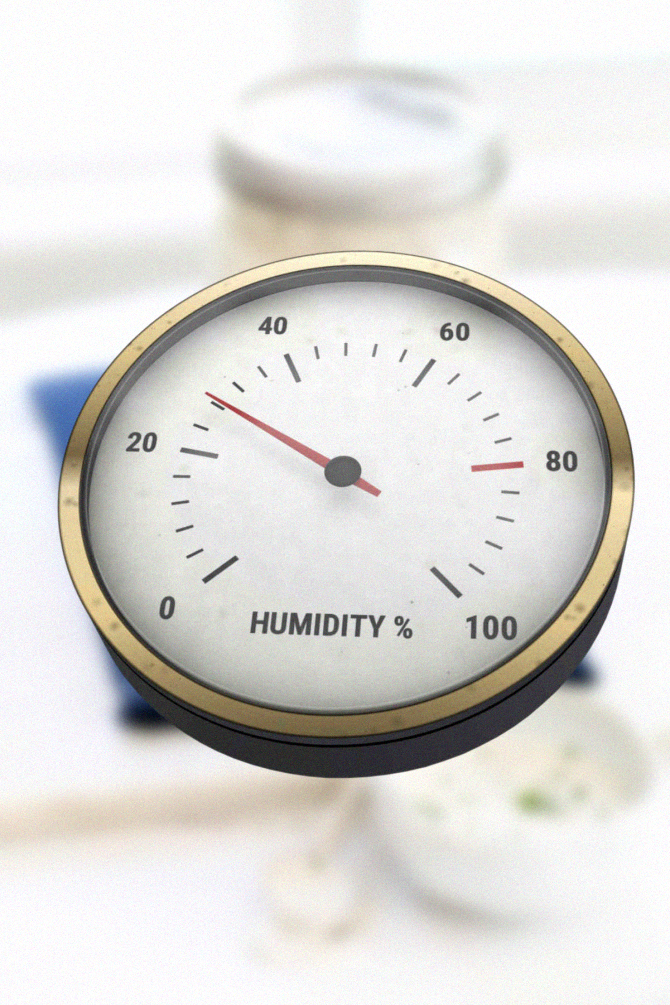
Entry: 28 %
